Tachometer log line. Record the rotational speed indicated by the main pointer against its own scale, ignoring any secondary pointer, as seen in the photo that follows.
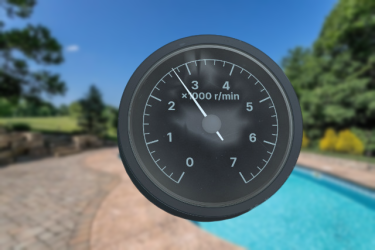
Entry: 2700 rpm
